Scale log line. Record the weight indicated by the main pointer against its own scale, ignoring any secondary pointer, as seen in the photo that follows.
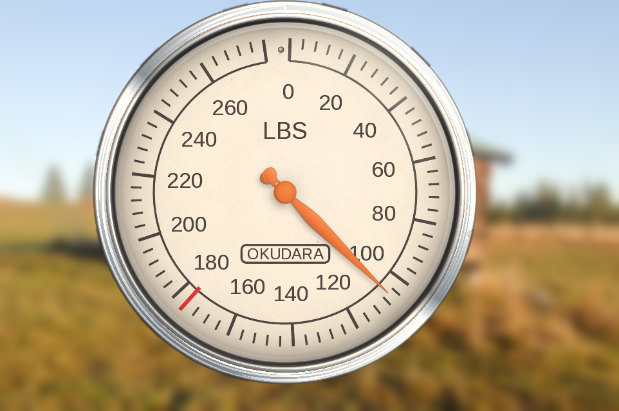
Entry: 106 lb
